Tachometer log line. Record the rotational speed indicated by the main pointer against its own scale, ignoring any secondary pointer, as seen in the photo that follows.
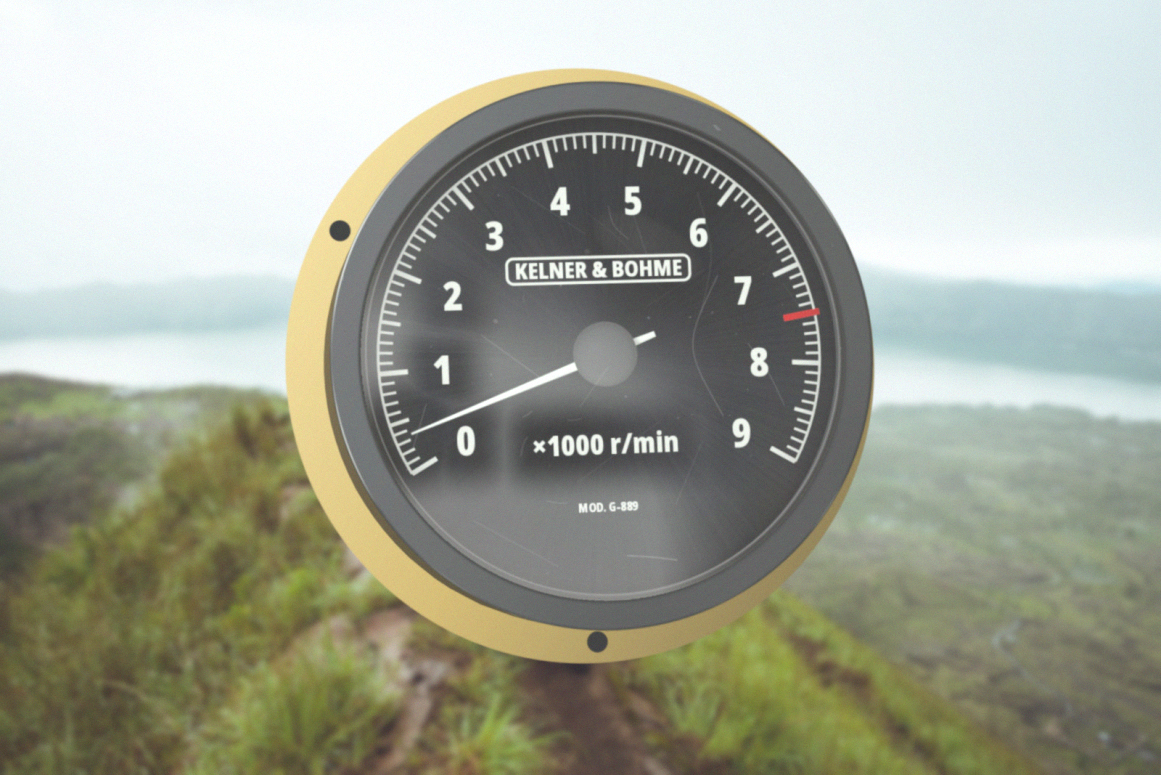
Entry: 350 rpm
